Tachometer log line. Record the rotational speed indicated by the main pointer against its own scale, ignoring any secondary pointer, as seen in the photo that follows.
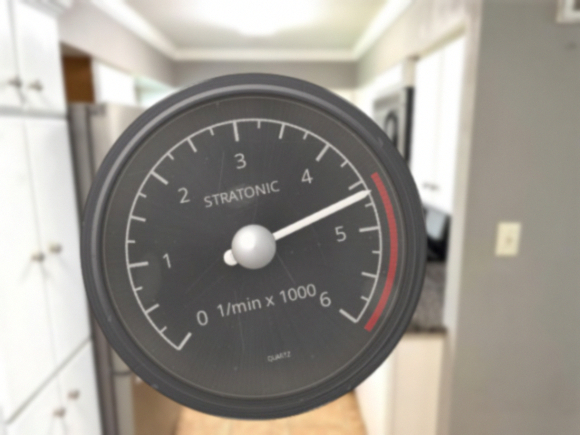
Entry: 4625 rpm
